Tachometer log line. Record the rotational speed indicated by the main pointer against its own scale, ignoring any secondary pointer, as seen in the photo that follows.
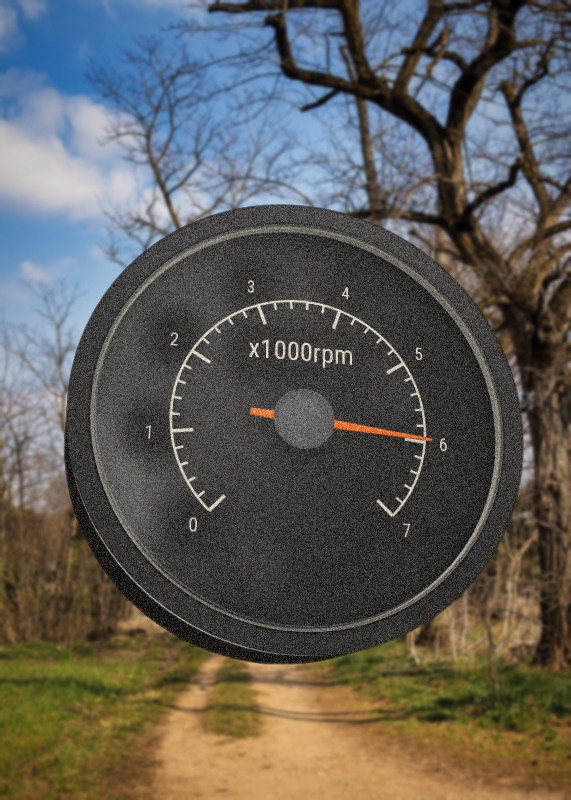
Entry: 6000 rpm
